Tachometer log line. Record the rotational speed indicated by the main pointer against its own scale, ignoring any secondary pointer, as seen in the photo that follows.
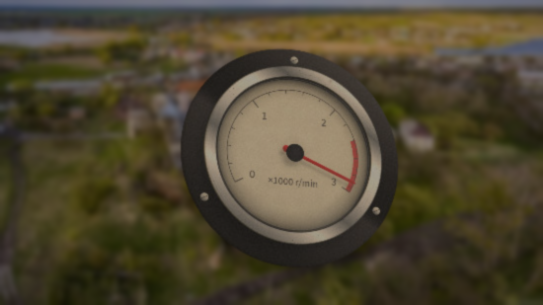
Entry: 2900 rpm
